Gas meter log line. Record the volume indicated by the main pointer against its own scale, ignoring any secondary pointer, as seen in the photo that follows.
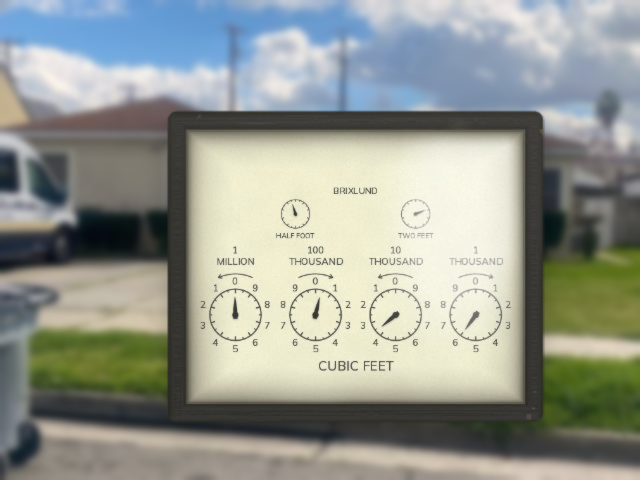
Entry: 3600 ft³
